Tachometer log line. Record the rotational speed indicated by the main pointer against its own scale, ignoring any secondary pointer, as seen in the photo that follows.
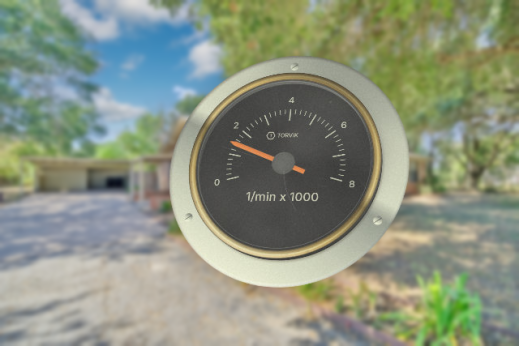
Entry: 1400 rpm
